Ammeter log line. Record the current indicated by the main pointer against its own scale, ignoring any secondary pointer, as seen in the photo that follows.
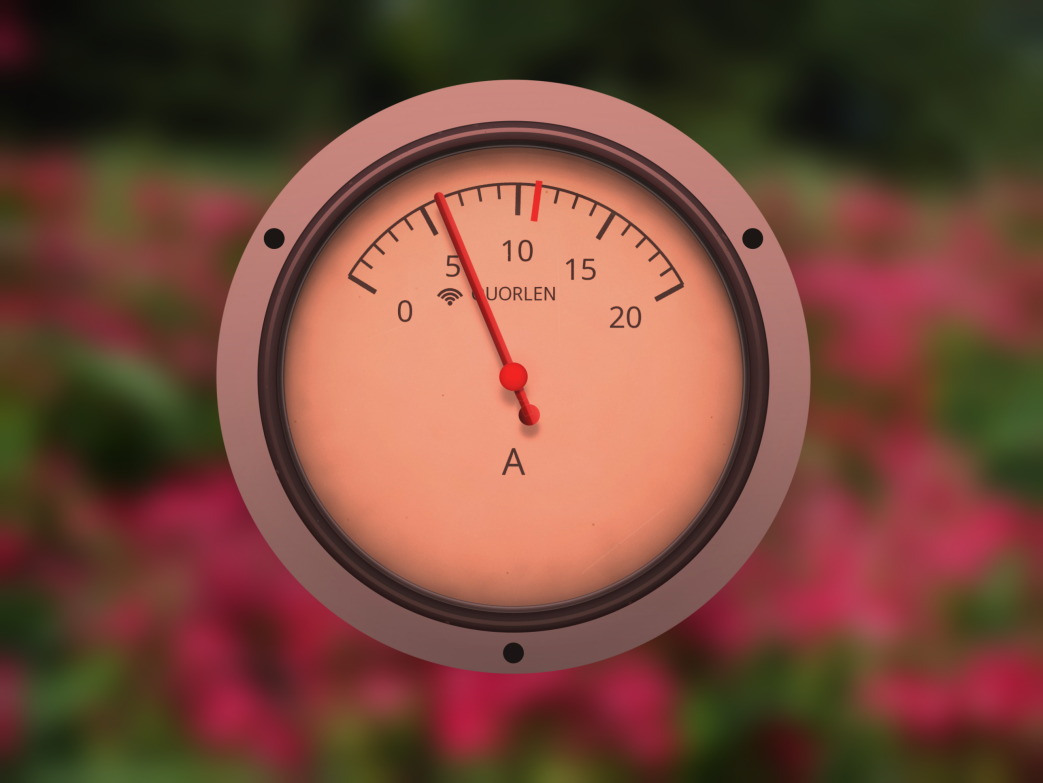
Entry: 6 A
